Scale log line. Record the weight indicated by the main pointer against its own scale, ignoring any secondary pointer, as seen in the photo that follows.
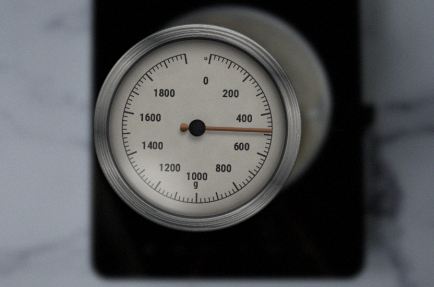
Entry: 480 g
